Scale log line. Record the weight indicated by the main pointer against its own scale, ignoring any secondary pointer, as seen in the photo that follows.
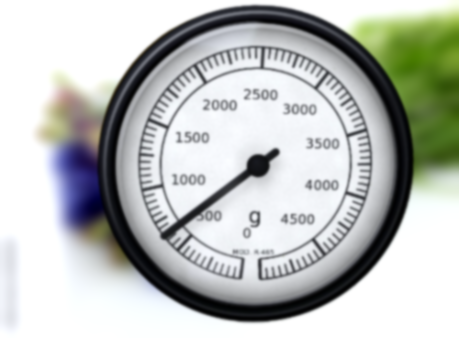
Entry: 650 g
